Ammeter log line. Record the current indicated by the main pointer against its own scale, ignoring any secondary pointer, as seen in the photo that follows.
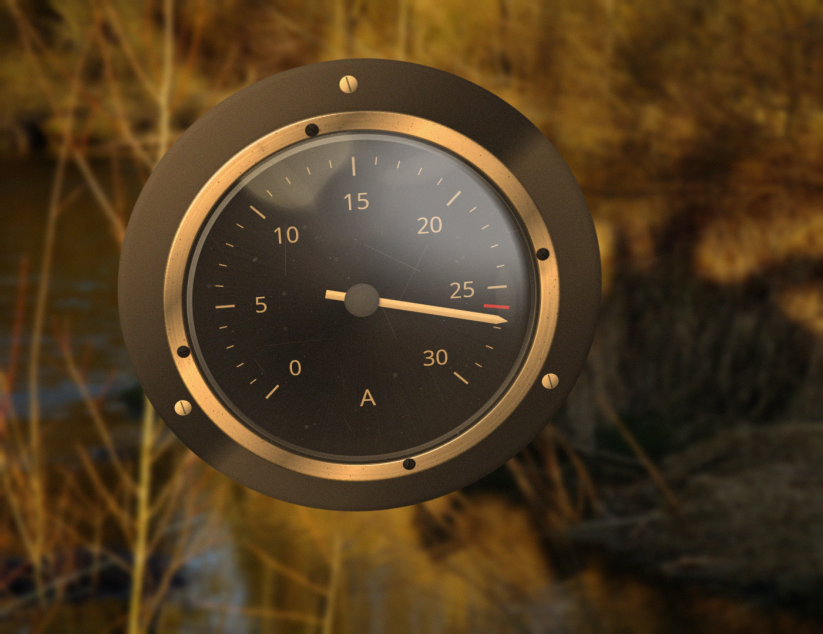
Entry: 26.5 A
